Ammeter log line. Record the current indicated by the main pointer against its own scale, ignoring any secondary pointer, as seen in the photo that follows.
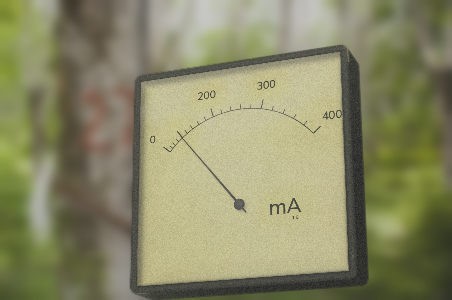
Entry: 100 mA
